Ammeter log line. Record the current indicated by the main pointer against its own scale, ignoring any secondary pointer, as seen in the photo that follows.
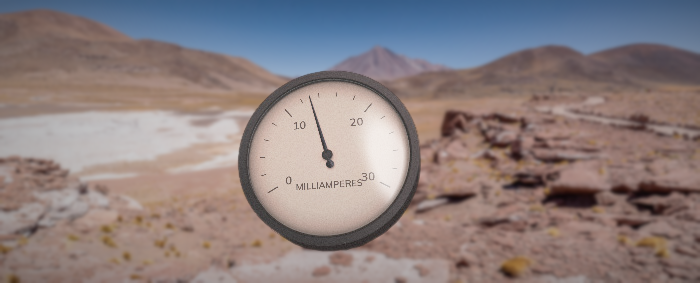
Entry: 13 mA
